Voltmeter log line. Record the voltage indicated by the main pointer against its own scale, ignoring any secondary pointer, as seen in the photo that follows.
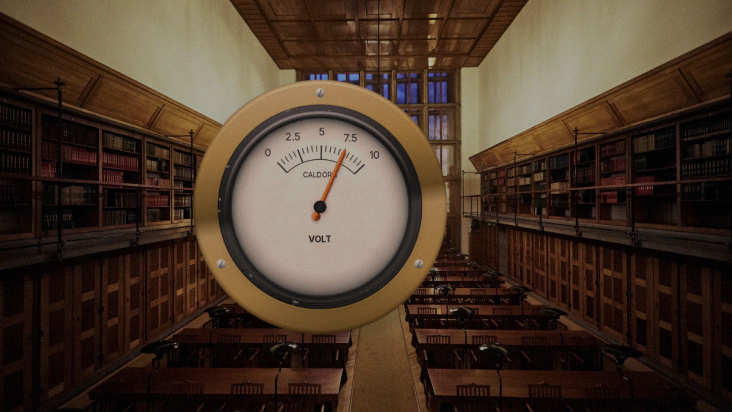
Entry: 7.5 V
